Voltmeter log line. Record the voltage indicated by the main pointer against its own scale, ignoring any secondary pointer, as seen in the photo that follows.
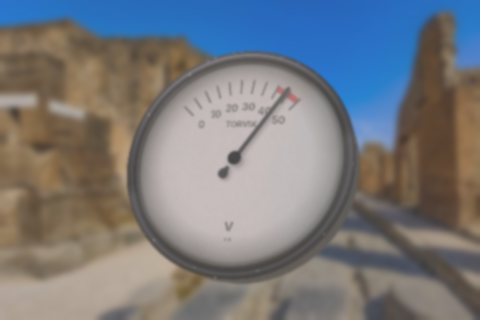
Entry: 45 V
